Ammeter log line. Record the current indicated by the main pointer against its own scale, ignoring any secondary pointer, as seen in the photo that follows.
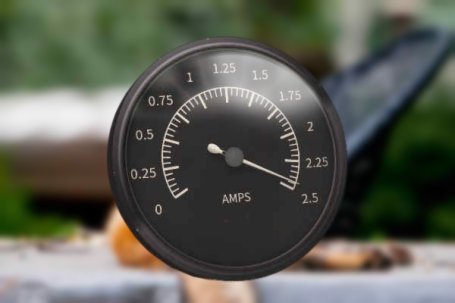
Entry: 2.45 A
